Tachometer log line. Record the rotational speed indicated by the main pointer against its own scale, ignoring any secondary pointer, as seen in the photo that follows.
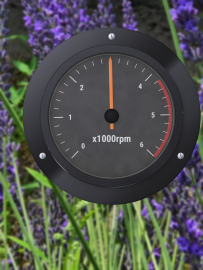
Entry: 3000 rpm
